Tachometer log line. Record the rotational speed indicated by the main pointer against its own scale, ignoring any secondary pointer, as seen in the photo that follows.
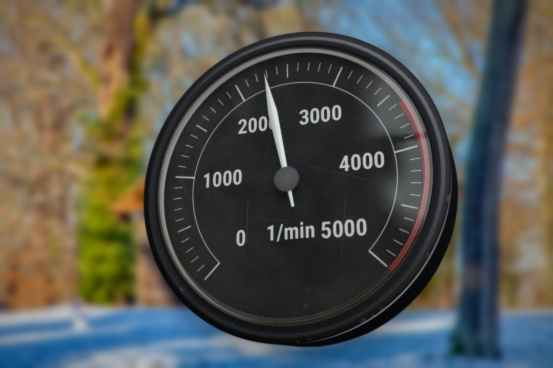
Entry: 2300 rpm
